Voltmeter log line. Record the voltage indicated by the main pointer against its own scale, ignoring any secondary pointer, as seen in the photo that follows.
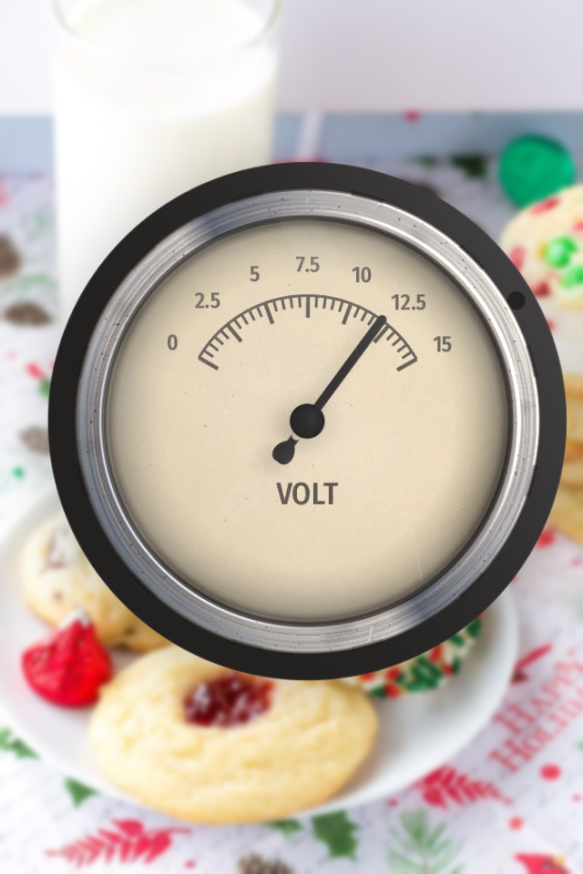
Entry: 12 V
